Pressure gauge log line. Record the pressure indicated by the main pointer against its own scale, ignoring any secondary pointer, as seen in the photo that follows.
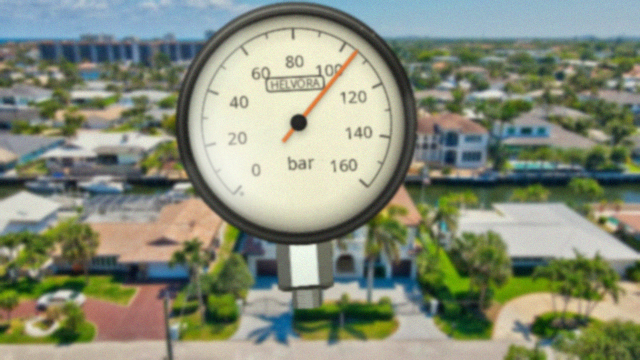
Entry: 105 bar
